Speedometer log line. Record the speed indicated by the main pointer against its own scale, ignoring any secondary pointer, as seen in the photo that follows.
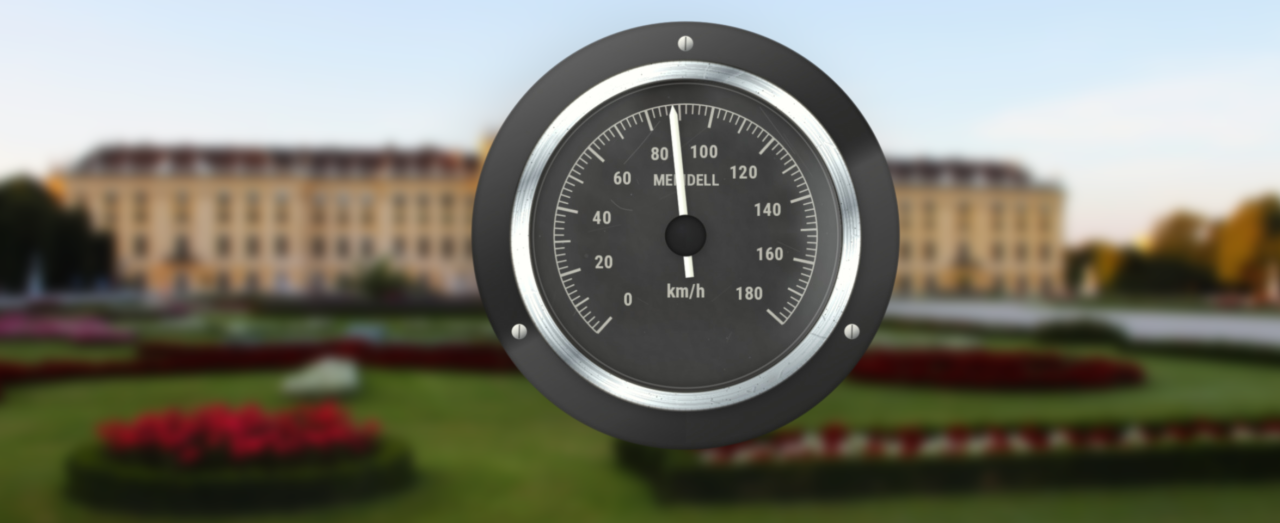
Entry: 88 km/h
